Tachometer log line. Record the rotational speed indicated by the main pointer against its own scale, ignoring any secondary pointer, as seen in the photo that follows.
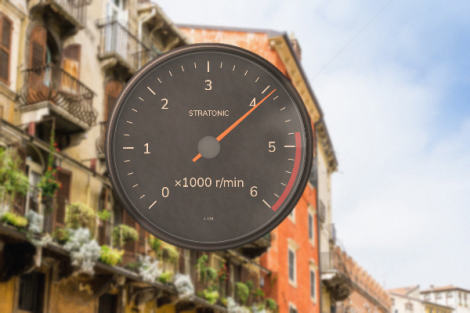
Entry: 4100 rpm
